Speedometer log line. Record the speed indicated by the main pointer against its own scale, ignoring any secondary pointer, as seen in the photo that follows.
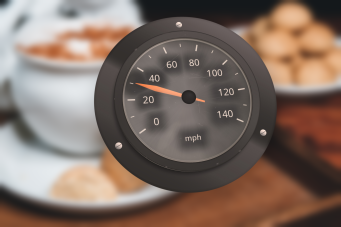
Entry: 30 mph
